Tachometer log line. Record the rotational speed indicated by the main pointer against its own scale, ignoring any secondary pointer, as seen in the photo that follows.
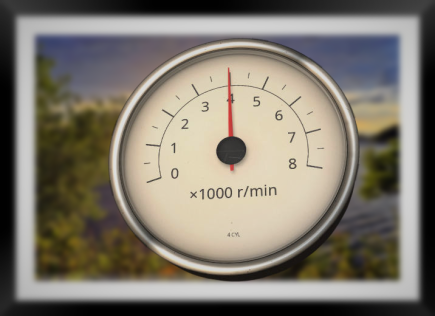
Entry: 4000 rpm
